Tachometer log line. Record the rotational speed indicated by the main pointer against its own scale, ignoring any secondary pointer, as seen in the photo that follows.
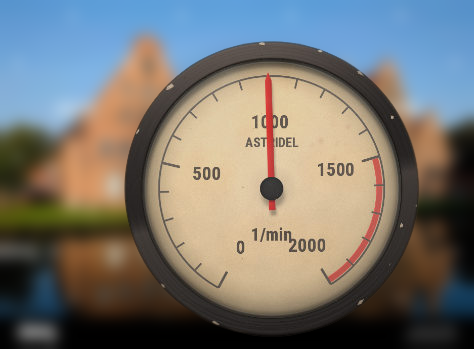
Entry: 1000 rpm
